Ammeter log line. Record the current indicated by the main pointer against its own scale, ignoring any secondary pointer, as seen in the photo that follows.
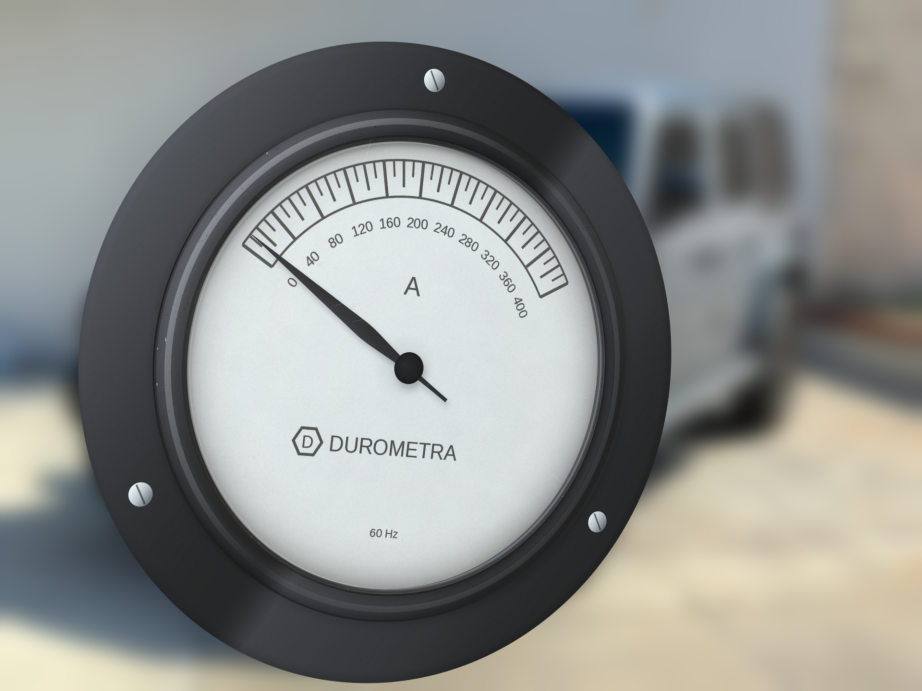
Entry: 10 A
